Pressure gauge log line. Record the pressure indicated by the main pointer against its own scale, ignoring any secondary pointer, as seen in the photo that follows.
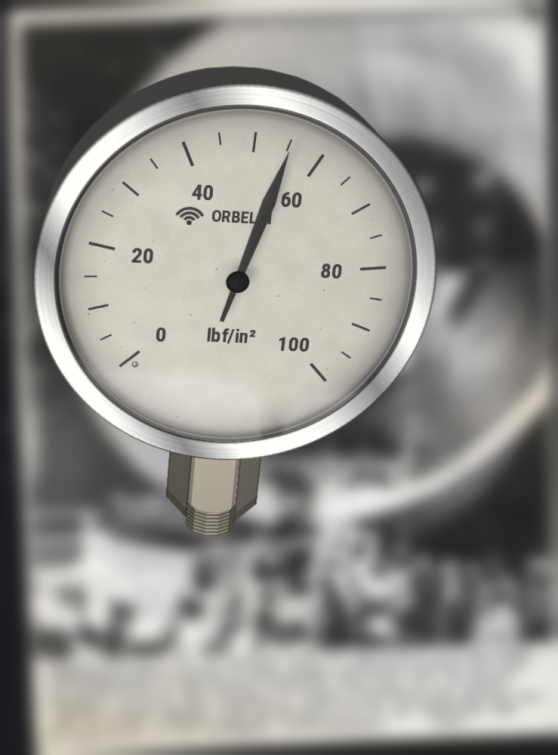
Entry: 55 psi
